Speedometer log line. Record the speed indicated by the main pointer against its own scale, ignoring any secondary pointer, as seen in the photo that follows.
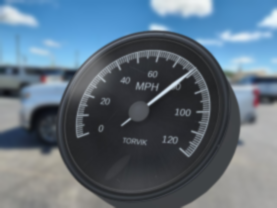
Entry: 80 mph
